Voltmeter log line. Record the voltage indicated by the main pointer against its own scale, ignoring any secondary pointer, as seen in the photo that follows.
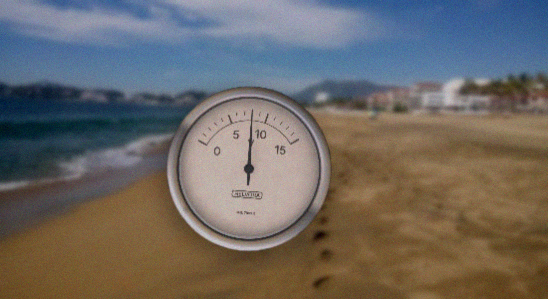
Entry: 8 V
